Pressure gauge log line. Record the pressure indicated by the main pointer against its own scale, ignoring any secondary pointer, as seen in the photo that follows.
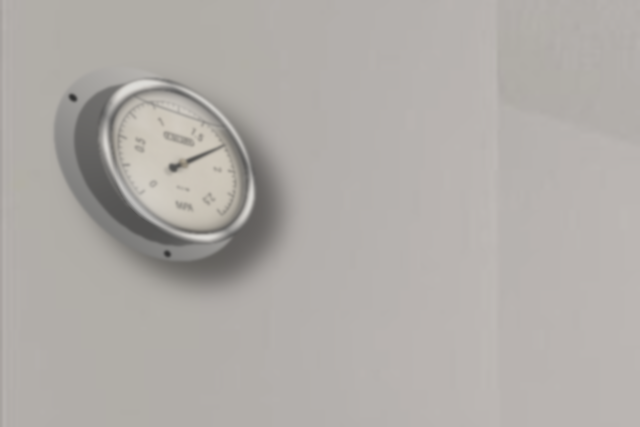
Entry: 1.75 MPa
